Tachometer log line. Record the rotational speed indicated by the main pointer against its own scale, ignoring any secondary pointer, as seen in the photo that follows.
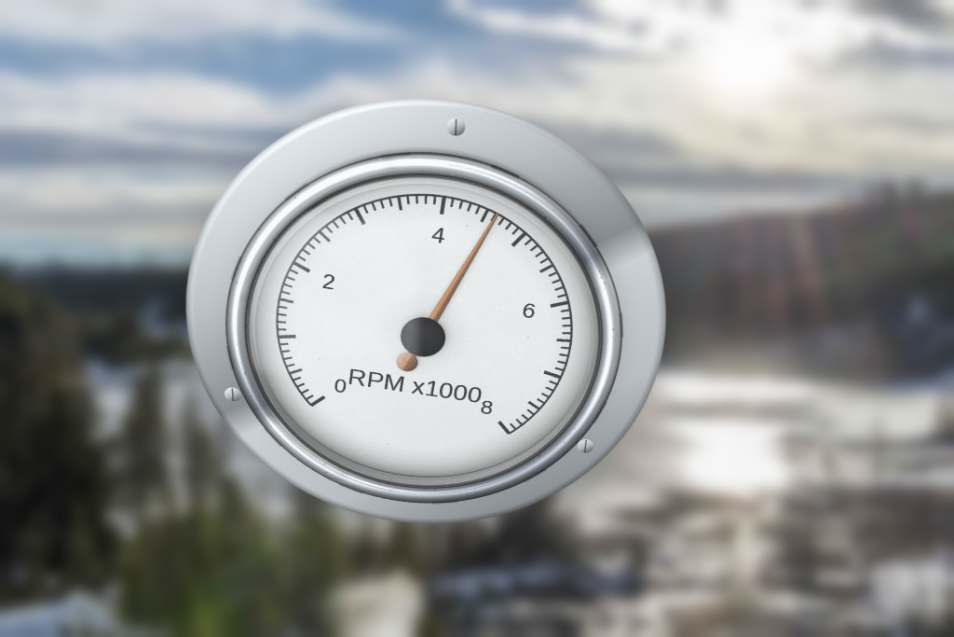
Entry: 4600 rpm
